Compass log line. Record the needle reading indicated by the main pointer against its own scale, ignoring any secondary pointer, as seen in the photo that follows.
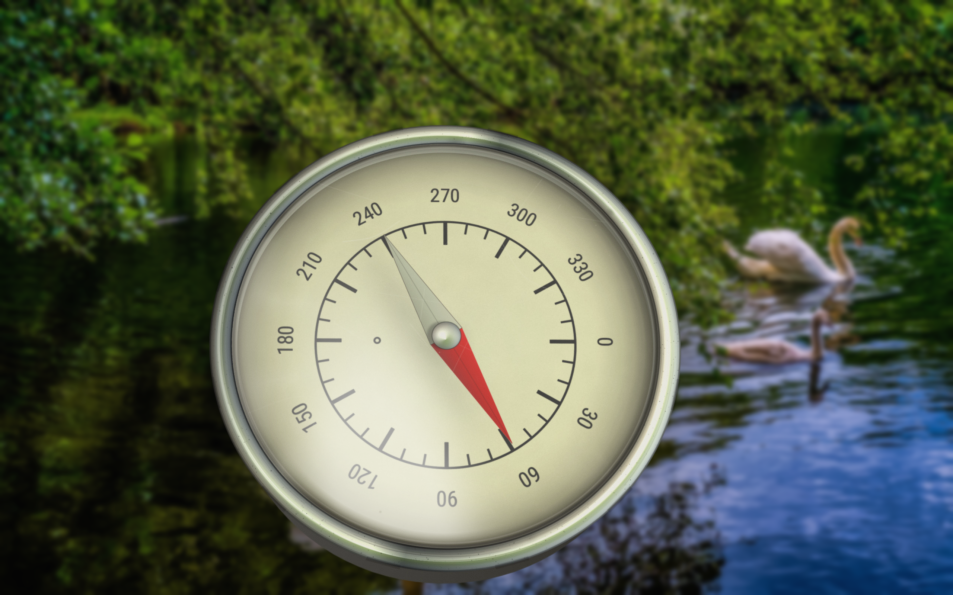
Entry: 60 °
